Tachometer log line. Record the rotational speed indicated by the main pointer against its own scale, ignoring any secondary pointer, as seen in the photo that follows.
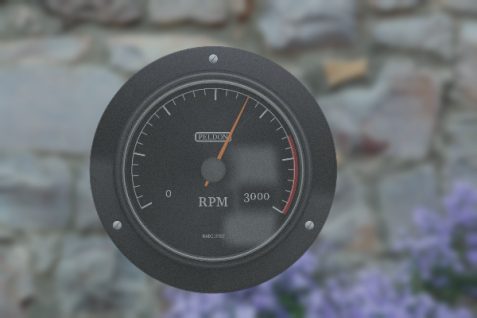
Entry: 1800 rpm
